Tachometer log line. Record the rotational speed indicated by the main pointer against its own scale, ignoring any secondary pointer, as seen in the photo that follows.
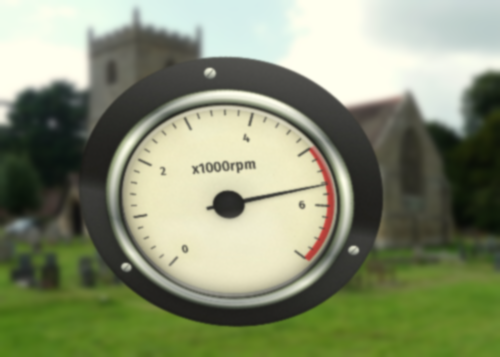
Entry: 5600 rpm
